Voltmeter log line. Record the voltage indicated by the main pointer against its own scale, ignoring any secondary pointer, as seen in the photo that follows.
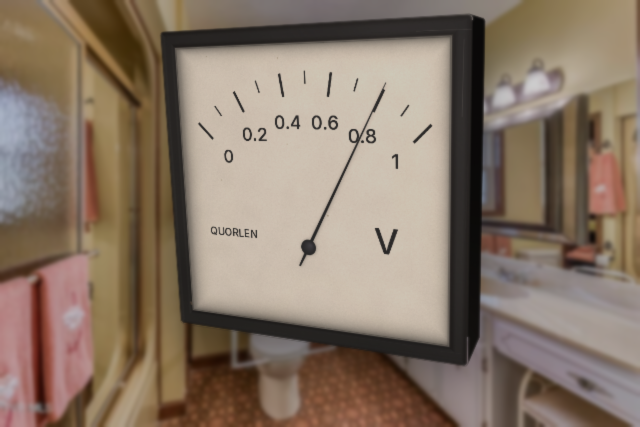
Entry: 0.8 V
